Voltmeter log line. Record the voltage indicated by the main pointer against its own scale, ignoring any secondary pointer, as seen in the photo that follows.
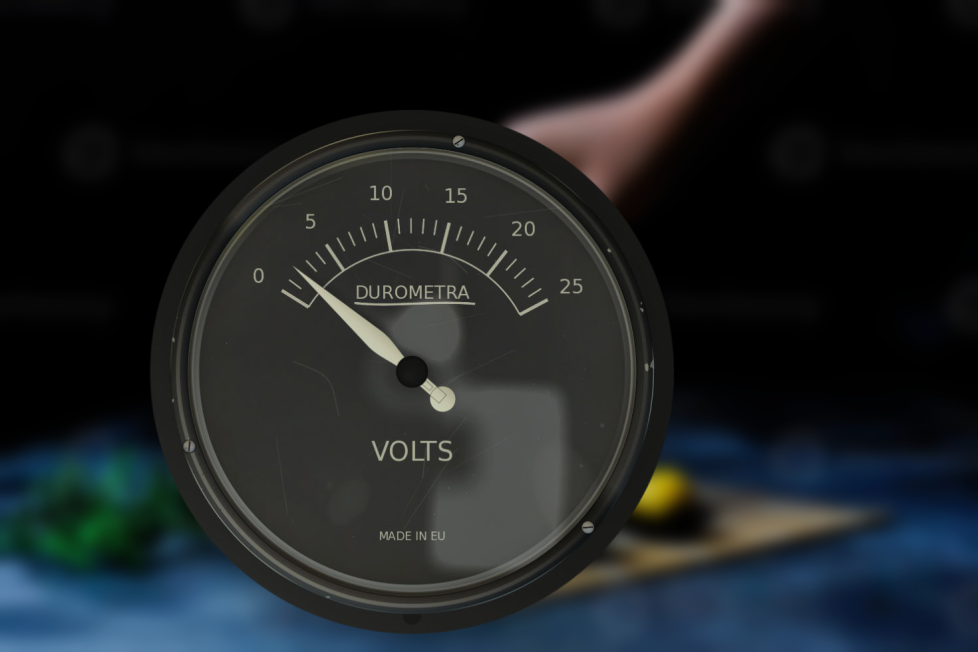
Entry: 2 V
